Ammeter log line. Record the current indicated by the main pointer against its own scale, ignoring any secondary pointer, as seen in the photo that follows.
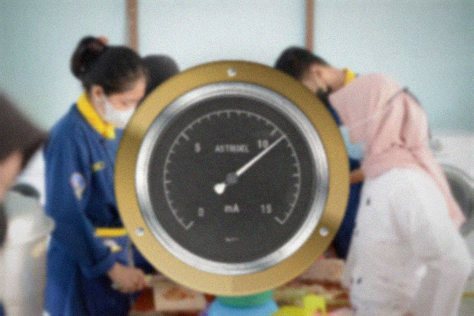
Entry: 10.5 mA
